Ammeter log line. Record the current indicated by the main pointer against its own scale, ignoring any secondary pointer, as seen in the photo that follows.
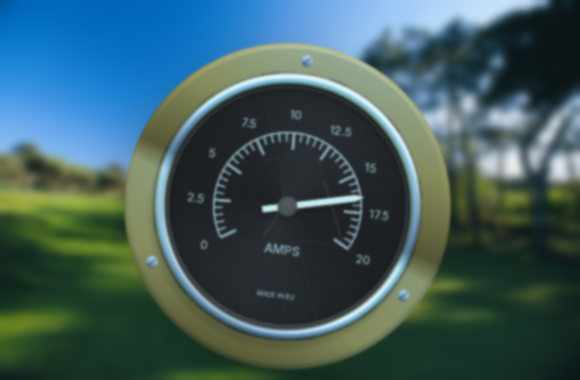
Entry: 16.5 A
